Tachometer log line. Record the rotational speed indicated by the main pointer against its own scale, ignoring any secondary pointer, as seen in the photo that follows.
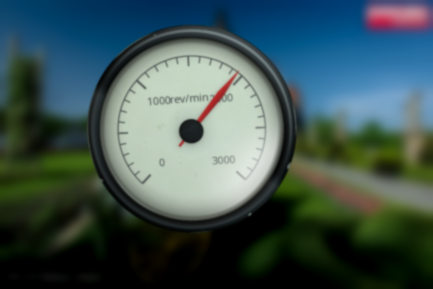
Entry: 1950 rpm
